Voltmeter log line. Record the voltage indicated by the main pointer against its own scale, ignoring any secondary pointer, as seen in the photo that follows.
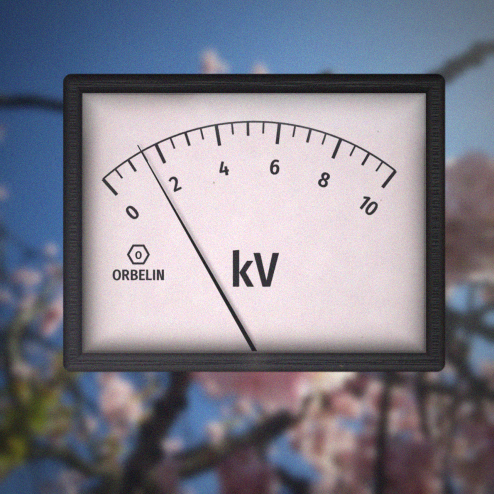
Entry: 1.5 kV
